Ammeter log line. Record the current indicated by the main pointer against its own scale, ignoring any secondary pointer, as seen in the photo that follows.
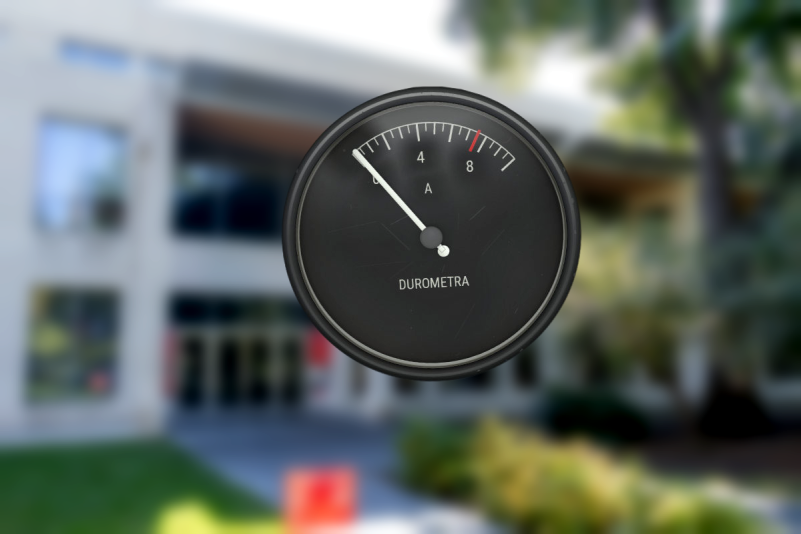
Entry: 0.25 A
